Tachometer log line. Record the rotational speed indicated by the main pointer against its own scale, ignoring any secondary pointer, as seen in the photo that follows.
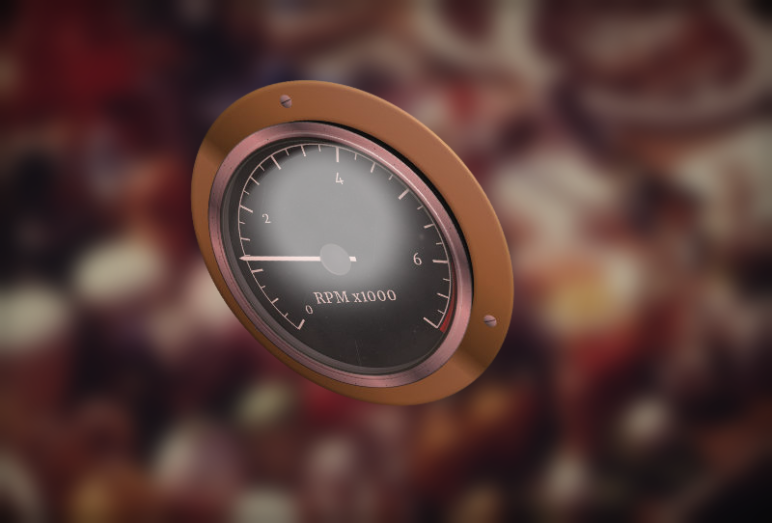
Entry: 1250 rpm
